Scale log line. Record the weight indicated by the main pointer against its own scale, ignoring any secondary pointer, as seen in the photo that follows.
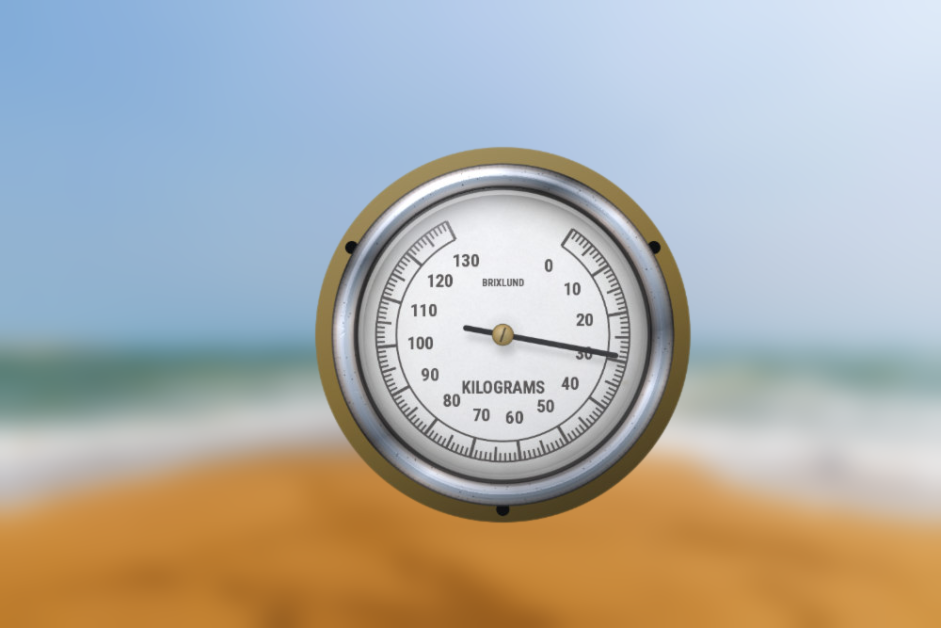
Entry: 29 kg
